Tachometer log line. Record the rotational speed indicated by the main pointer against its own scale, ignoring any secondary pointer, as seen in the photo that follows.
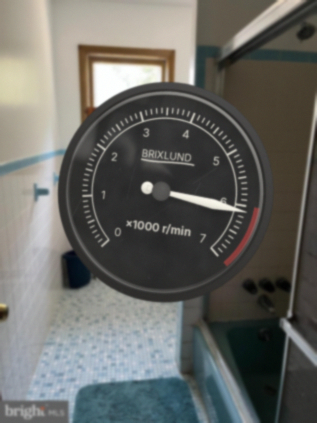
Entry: 6100 rpm
